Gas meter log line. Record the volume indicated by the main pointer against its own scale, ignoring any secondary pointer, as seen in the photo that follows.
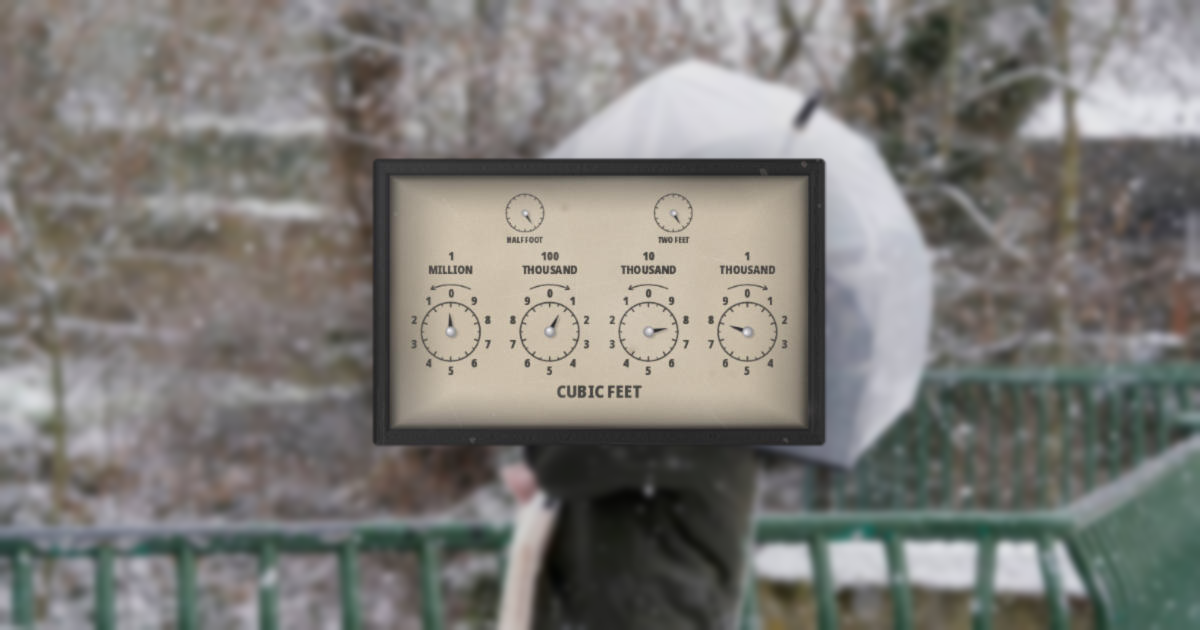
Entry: 7800 ft³
